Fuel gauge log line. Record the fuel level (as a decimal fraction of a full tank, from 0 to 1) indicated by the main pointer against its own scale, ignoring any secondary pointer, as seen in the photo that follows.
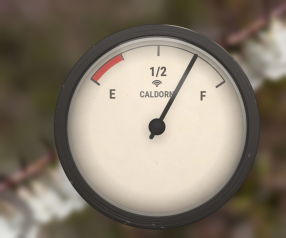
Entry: 0.75
